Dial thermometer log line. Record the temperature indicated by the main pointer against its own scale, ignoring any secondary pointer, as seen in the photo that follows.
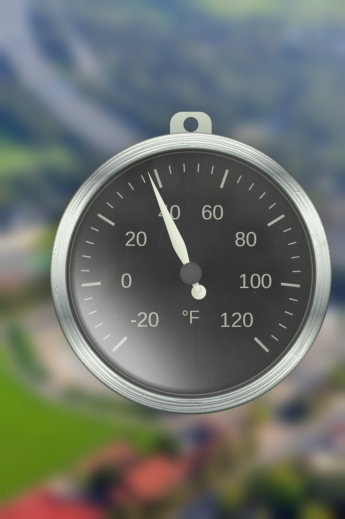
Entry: 38 °F
